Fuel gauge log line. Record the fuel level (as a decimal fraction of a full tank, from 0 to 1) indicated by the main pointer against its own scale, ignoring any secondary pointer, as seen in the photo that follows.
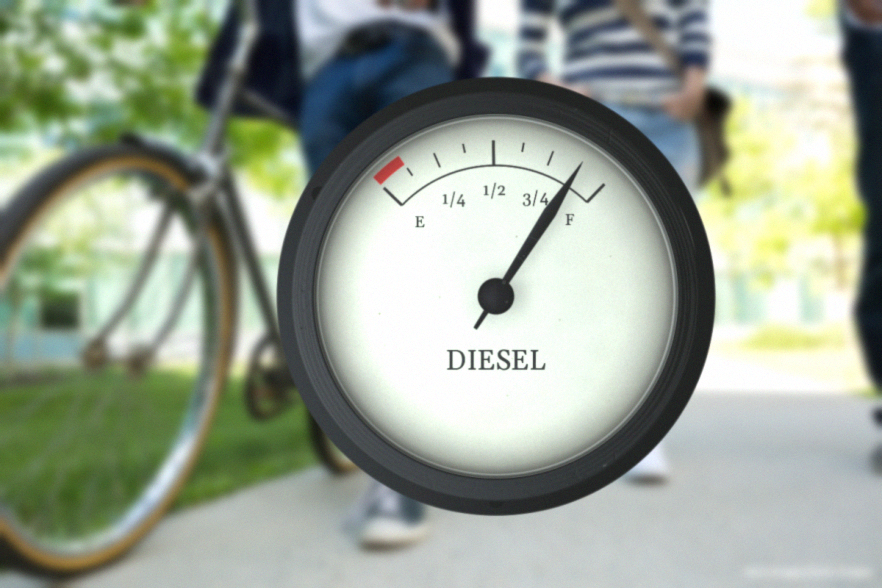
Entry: 0.875
